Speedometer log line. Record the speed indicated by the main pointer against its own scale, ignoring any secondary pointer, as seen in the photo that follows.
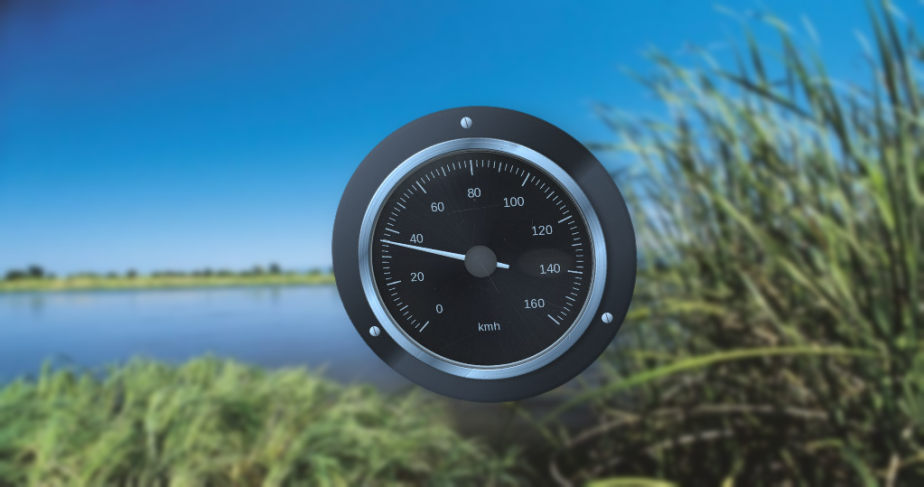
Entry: 36 km/h
